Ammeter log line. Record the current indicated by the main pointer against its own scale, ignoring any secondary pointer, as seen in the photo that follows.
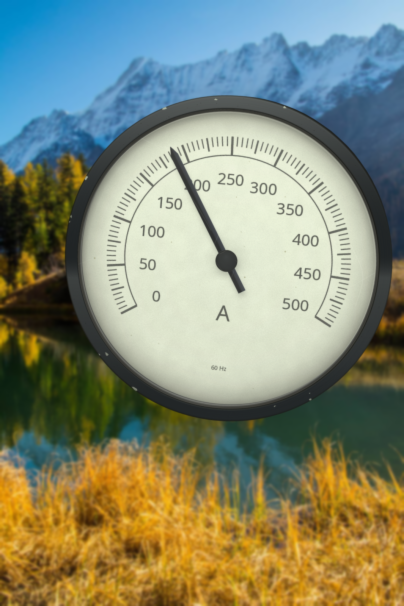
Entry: 190 A
